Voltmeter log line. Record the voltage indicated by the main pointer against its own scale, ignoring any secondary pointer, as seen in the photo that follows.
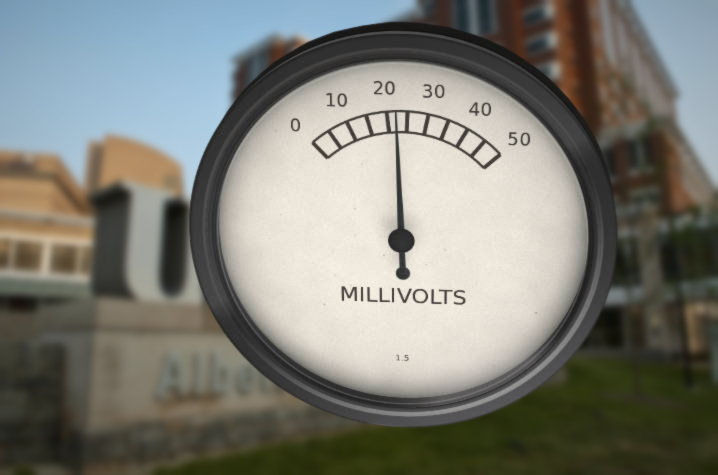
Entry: 22.5 mV
